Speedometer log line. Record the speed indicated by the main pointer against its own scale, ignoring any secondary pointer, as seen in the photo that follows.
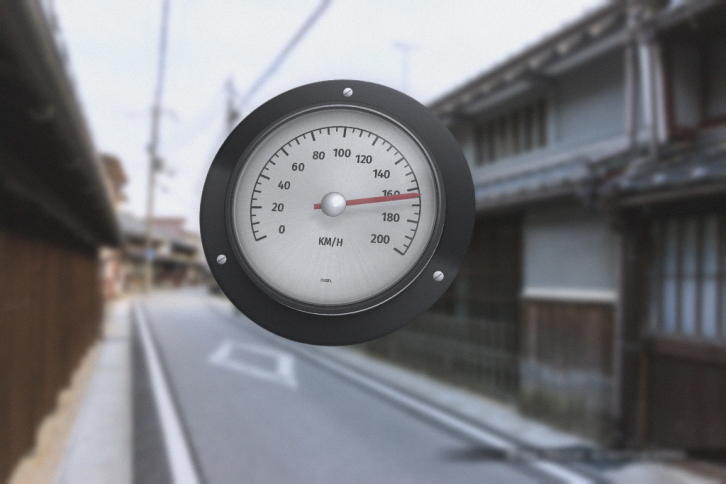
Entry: 165 km/h
